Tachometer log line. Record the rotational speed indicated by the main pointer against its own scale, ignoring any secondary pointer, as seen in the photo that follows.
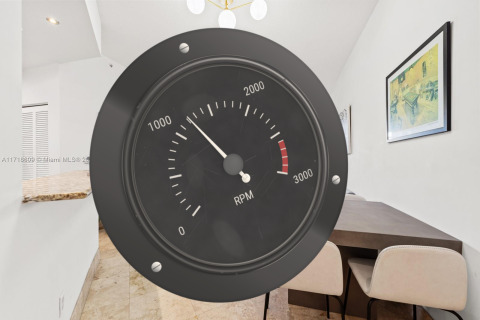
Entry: 1200 rpm
